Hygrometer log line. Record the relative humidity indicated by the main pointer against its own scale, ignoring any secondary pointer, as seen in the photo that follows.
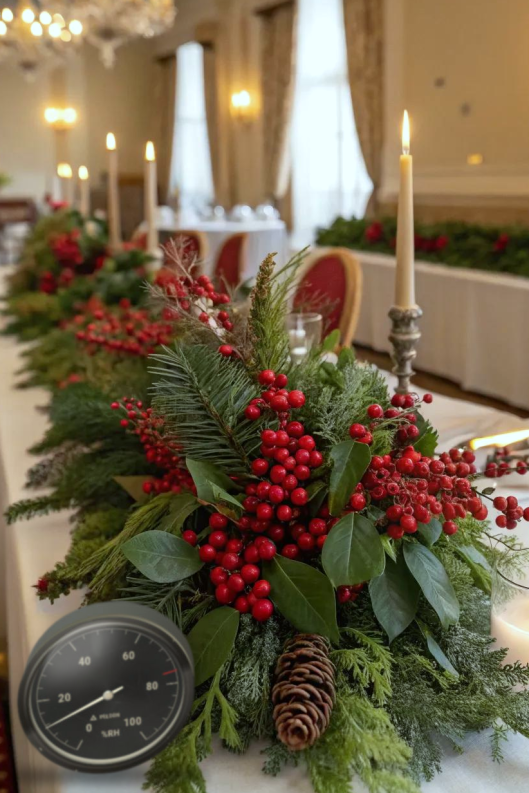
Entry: 12 %
